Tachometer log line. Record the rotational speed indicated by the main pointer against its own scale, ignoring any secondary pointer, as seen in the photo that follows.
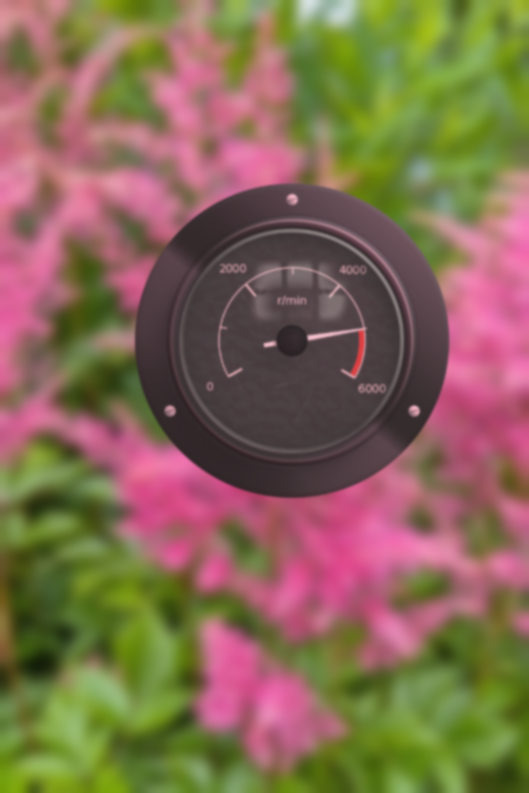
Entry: 5000 rpm
